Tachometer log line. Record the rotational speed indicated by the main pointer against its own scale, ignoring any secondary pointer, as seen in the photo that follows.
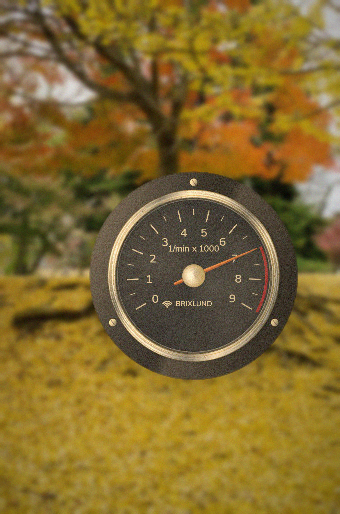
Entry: 7000 rpm
